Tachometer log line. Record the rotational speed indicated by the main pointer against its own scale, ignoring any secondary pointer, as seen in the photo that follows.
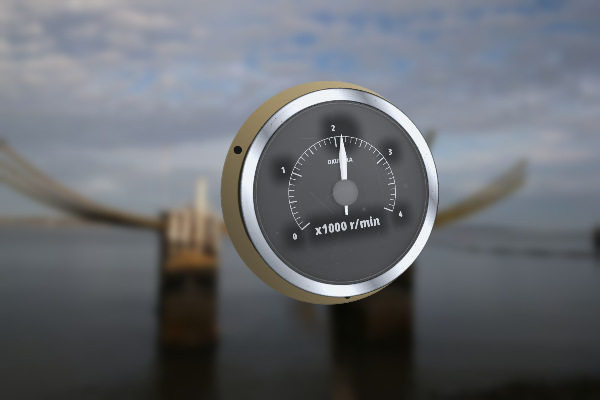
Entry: 2100 rpm
